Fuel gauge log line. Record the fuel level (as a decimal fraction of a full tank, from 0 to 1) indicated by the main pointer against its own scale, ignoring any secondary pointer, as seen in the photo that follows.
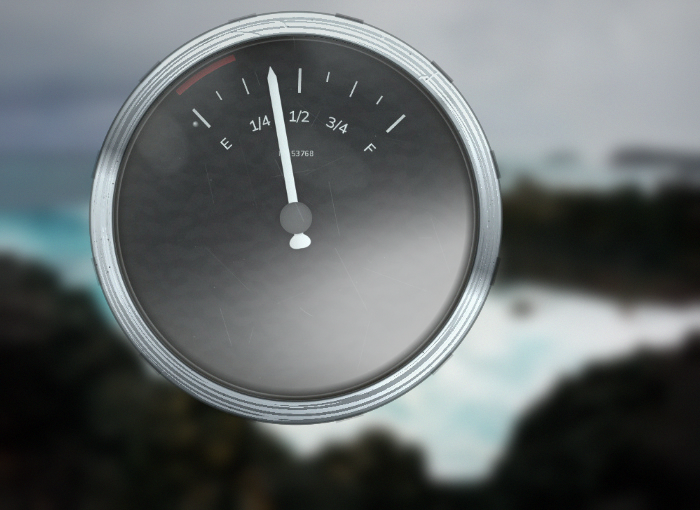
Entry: 0.375
